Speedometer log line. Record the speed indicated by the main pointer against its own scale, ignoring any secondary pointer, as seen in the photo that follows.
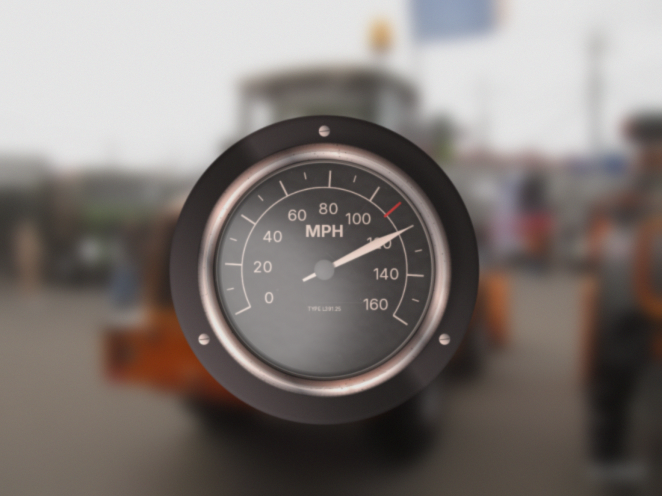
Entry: 120 mph
